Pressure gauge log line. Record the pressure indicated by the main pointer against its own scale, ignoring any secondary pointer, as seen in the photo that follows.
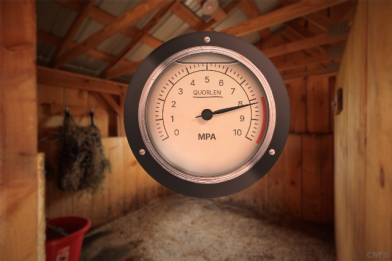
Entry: 8.2 MPa
